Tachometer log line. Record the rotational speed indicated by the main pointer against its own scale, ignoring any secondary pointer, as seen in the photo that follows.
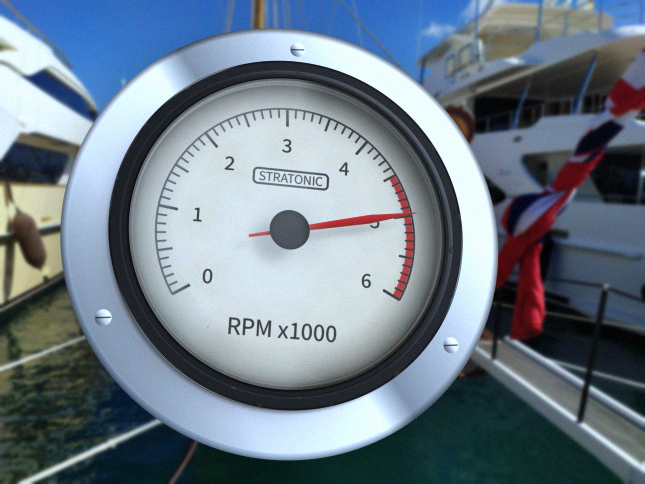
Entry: 5000 rpm
